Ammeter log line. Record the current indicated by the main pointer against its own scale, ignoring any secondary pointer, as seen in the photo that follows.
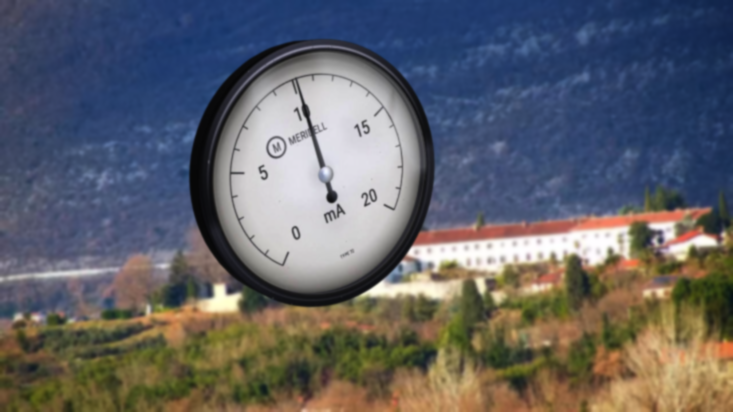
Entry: 10 mA
